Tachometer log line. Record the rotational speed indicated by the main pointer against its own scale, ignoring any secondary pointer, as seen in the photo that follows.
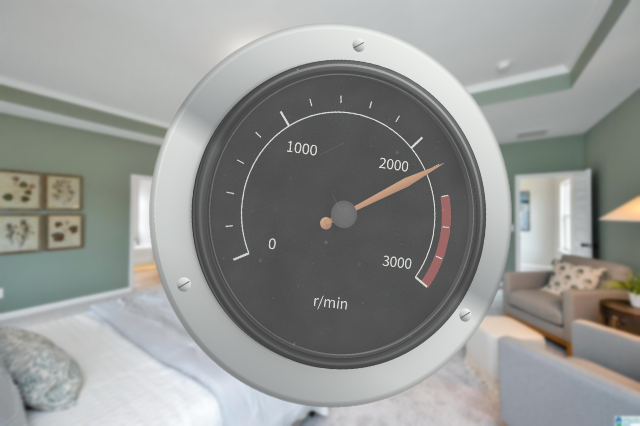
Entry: 2200 rpm
